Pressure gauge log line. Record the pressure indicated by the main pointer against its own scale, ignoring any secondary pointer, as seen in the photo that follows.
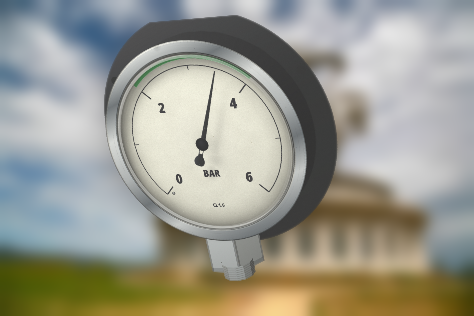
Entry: 3.5 bar
